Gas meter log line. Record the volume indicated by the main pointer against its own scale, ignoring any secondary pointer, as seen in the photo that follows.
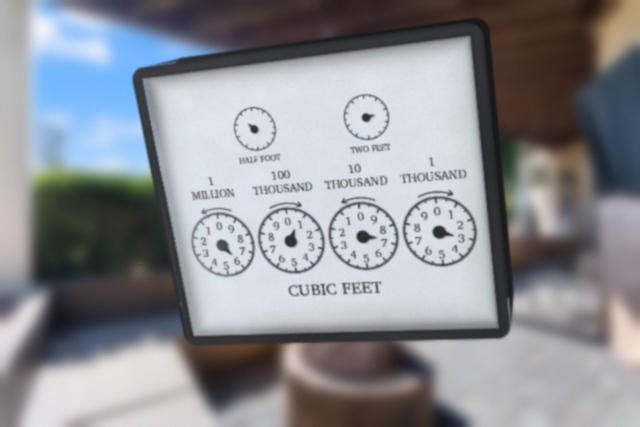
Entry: 607300 ft³
